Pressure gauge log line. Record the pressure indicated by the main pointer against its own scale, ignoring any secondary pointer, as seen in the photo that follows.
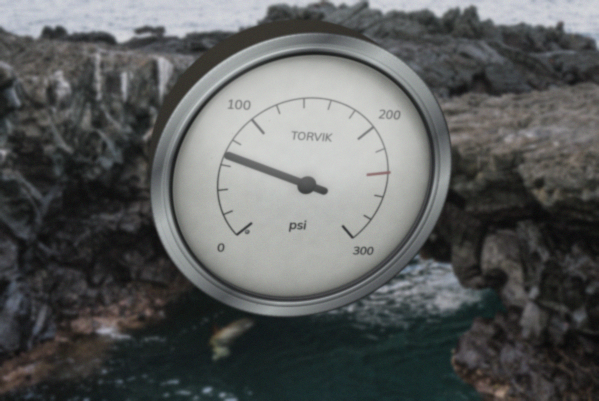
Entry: 70 psi
